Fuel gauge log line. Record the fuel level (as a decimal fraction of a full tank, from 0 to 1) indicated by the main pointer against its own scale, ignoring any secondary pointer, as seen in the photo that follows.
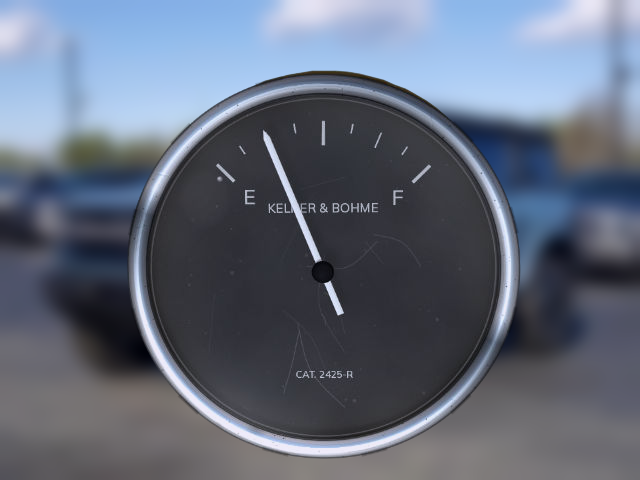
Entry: 0.25
